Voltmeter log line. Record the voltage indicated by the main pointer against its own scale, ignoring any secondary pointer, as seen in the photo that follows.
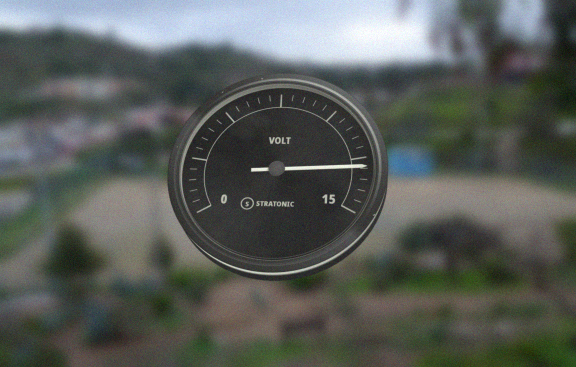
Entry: 13 V
